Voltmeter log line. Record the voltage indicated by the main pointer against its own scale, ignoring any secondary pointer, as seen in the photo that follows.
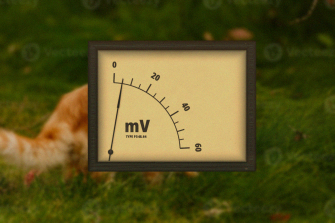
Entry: 5 mV
